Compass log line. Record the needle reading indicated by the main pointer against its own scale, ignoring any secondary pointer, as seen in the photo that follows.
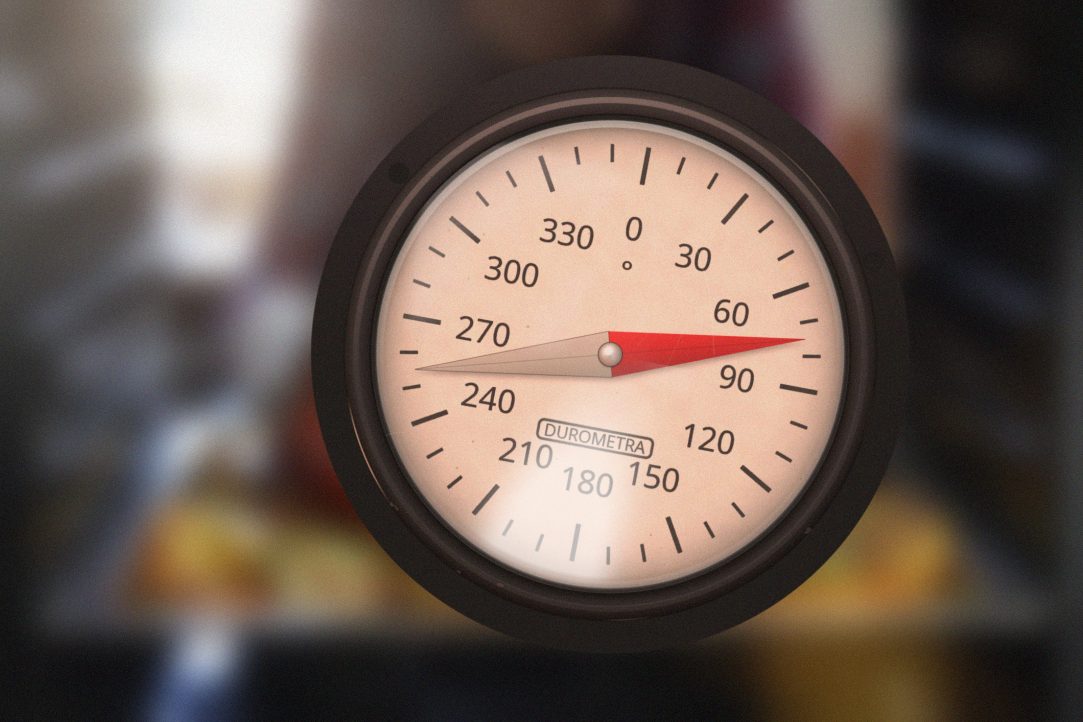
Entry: 75 °
